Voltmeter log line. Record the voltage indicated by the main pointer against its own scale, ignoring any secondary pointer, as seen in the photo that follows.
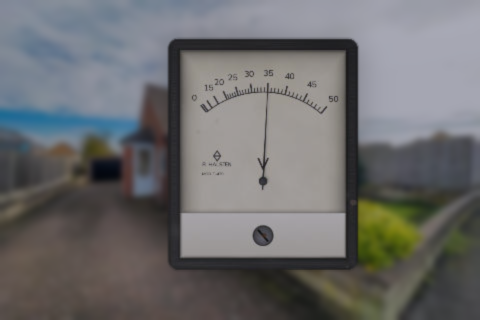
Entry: 35 V
